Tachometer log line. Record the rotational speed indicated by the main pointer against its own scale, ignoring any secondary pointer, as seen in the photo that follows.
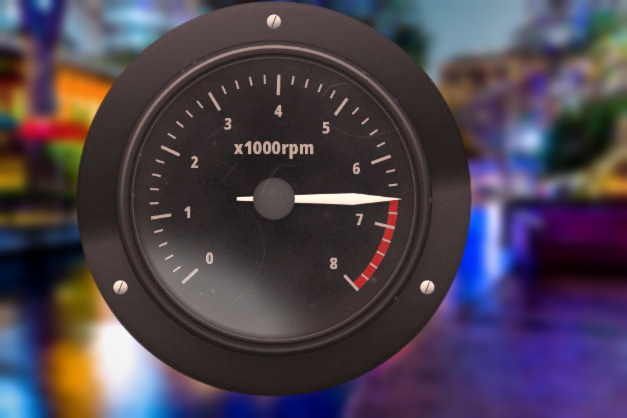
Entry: 6600 rpm
